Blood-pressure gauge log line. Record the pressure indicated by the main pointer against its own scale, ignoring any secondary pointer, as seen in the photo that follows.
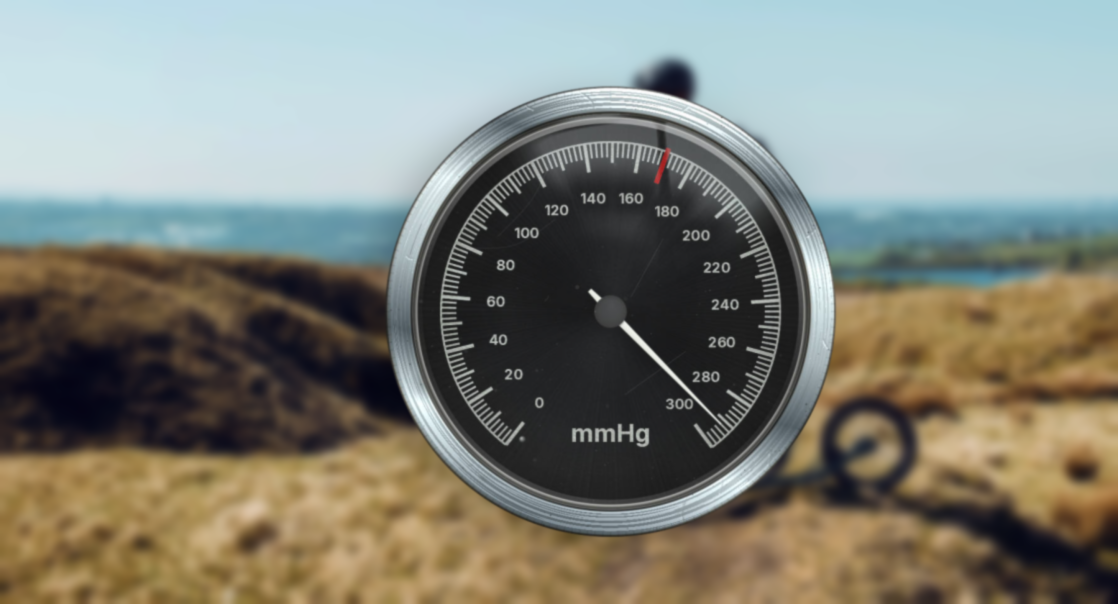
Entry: 292 mmHg
